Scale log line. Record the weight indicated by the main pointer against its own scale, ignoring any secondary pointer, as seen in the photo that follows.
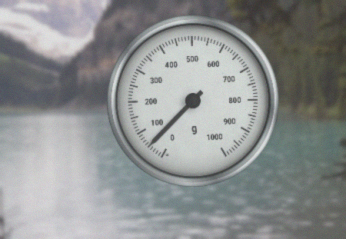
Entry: 50 g
